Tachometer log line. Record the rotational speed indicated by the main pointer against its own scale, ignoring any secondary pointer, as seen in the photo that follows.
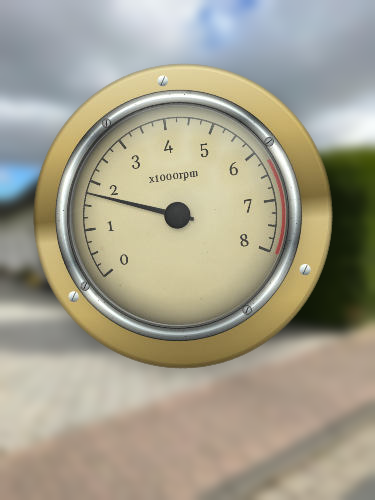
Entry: 1750 rpm
